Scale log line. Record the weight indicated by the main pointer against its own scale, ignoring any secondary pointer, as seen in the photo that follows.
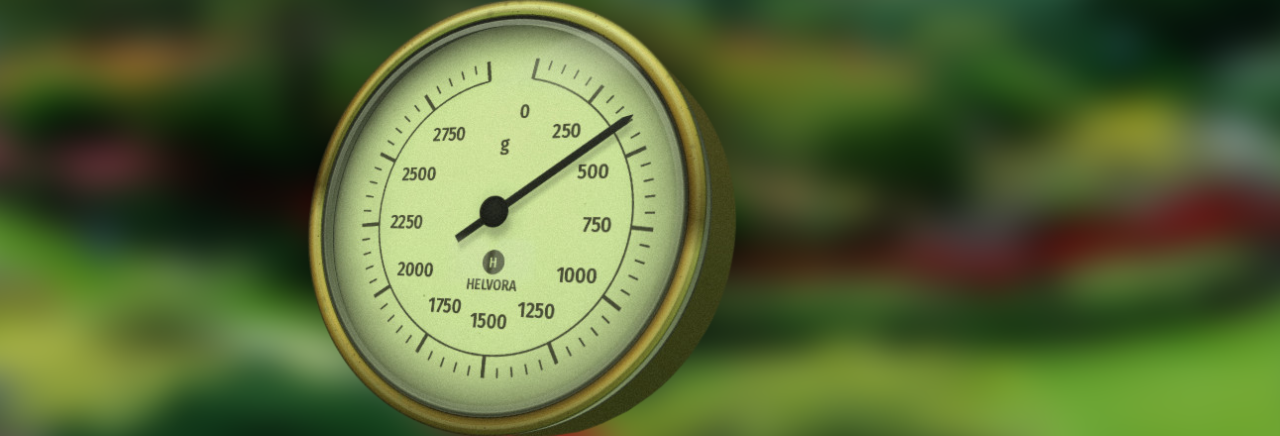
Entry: 400 g
